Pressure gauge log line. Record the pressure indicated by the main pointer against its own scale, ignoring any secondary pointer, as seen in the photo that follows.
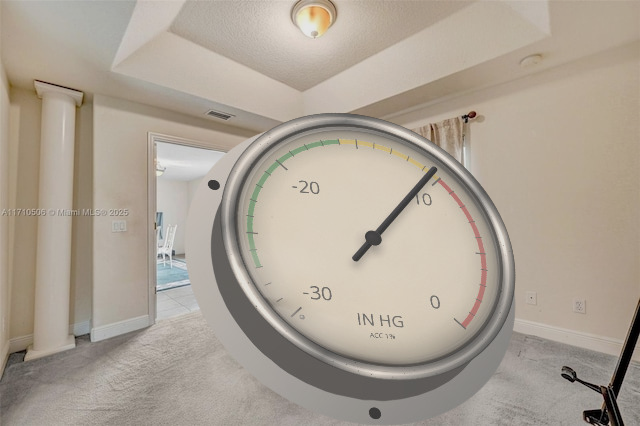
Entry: -10.5 inHg
